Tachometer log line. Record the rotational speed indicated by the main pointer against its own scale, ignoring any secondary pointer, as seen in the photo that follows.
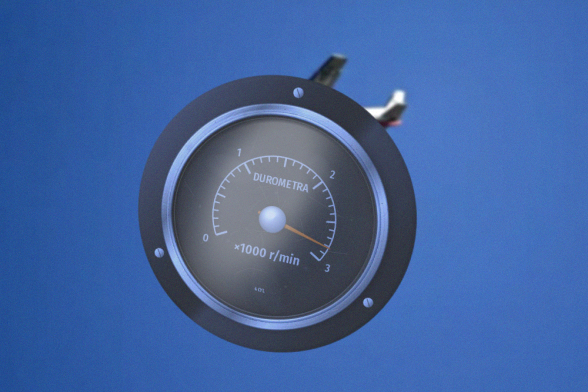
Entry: 2800 rpm
